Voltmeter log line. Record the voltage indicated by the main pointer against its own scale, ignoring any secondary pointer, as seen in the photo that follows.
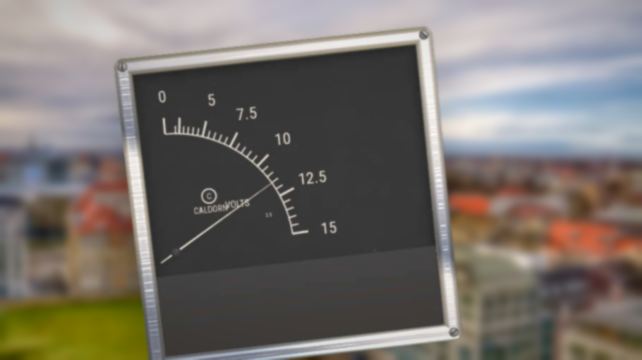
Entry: 11.5 V
